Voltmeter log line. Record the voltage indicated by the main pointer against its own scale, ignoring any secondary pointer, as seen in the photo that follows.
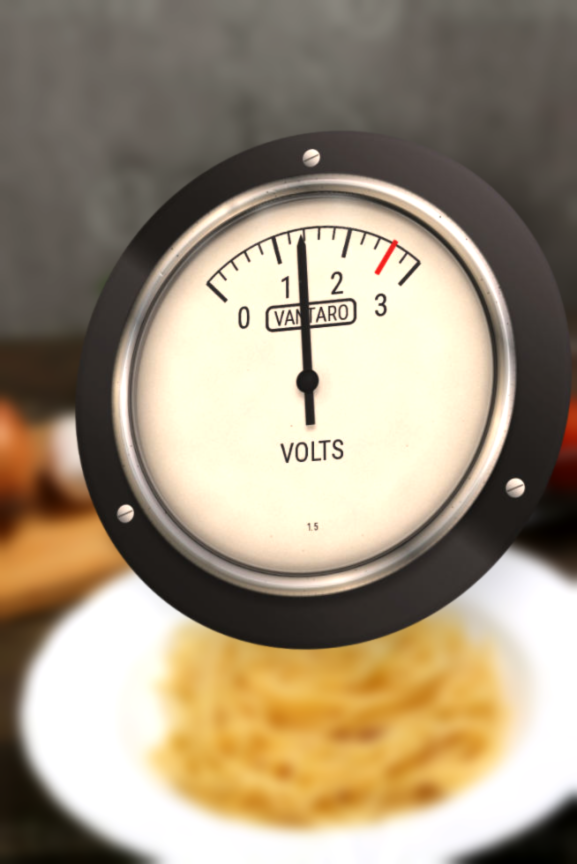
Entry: 1.4 V
